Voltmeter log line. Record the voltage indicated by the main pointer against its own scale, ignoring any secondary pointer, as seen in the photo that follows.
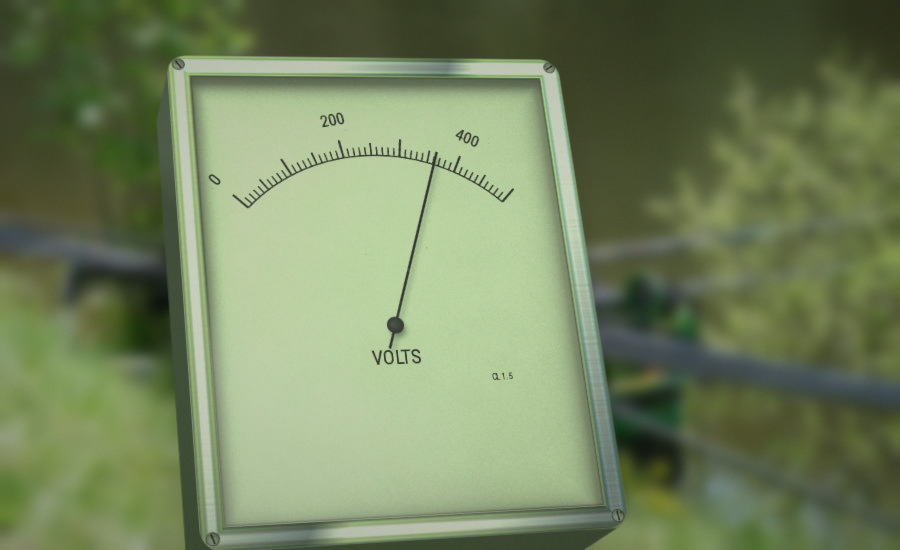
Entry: 360 V
